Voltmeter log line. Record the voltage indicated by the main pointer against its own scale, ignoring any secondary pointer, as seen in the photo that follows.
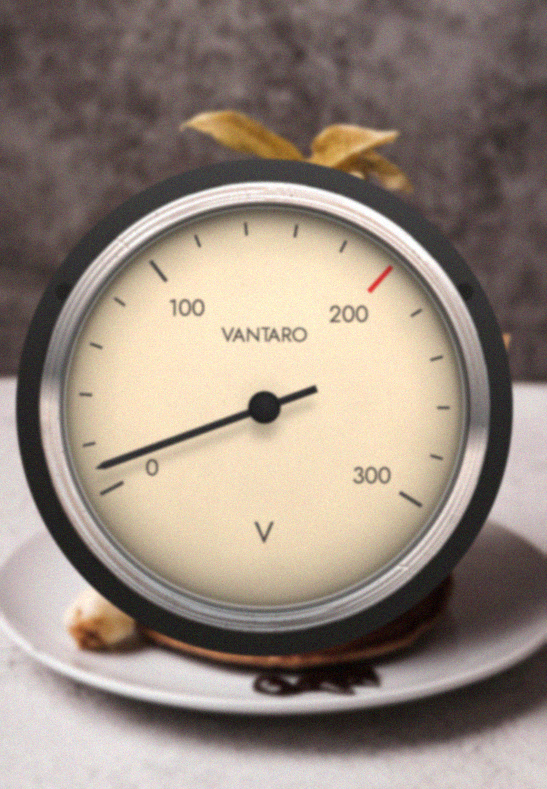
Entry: 10 V
